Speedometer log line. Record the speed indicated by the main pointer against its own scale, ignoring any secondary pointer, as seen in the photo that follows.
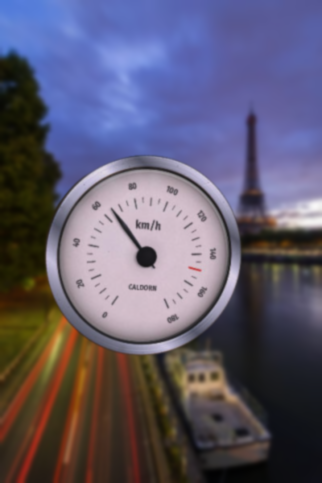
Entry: 65 km/h
